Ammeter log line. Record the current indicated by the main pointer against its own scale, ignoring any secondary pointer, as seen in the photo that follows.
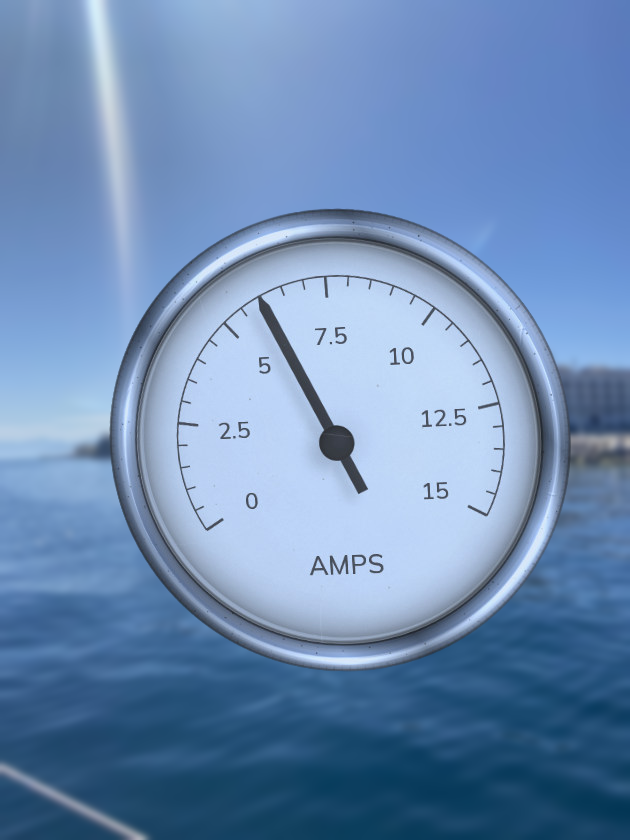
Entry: 6 A
